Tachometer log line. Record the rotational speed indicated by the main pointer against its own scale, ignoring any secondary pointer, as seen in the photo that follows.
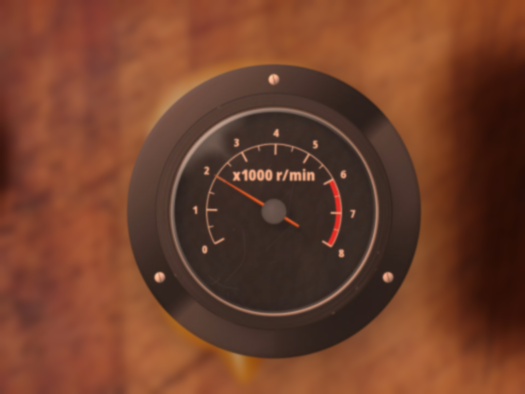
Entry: 2000 rpm
